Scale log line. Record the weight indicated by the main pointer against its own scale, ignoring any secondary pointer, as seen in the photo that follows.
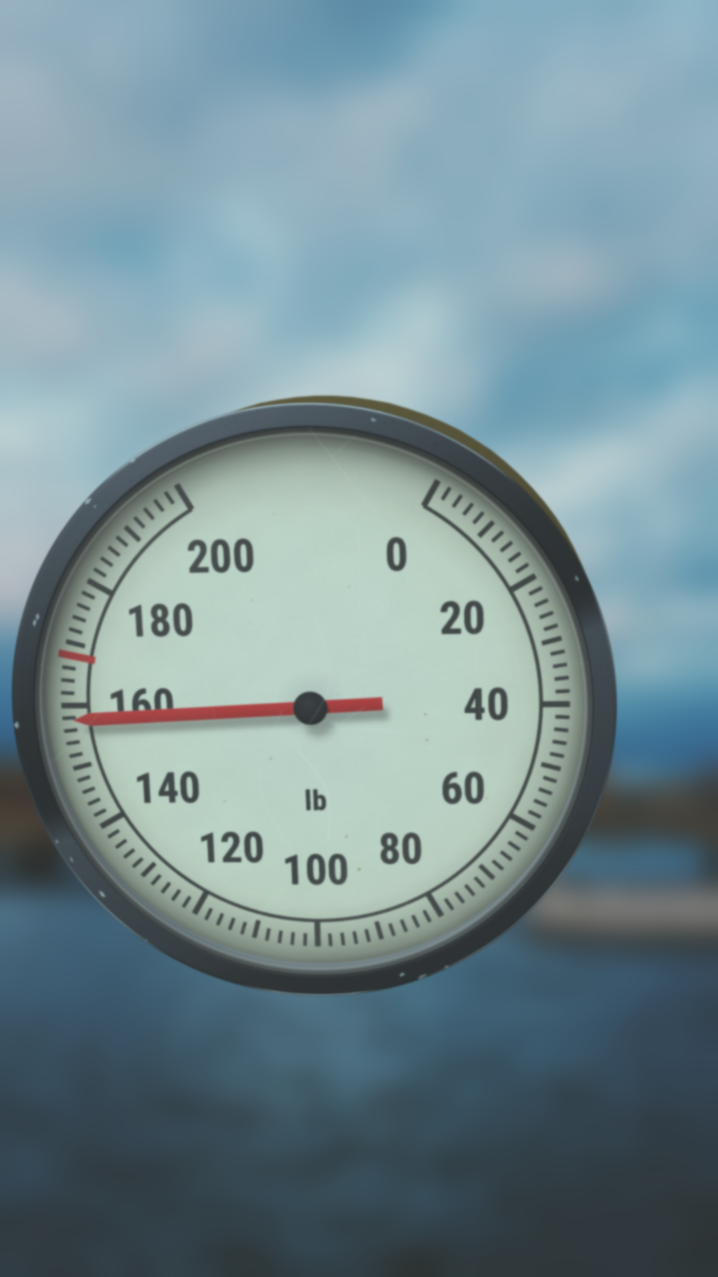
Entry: 158 lb
